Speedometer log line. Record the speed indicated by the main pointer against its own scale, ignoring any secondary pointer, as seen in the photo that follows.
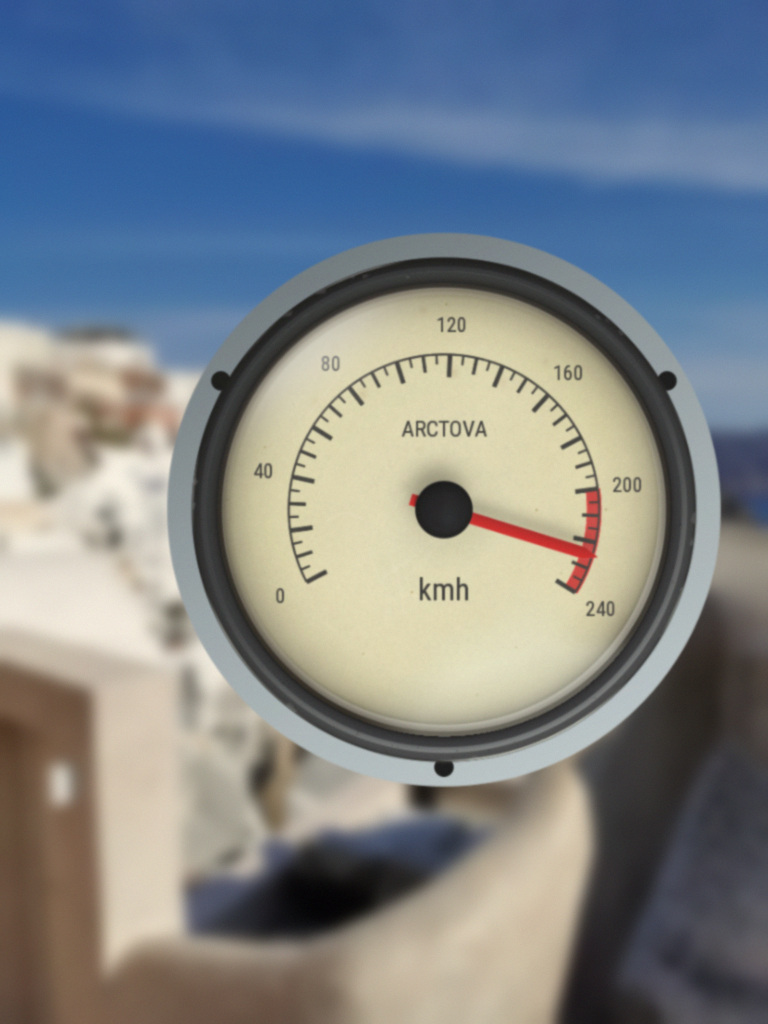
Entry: 225 km/h
